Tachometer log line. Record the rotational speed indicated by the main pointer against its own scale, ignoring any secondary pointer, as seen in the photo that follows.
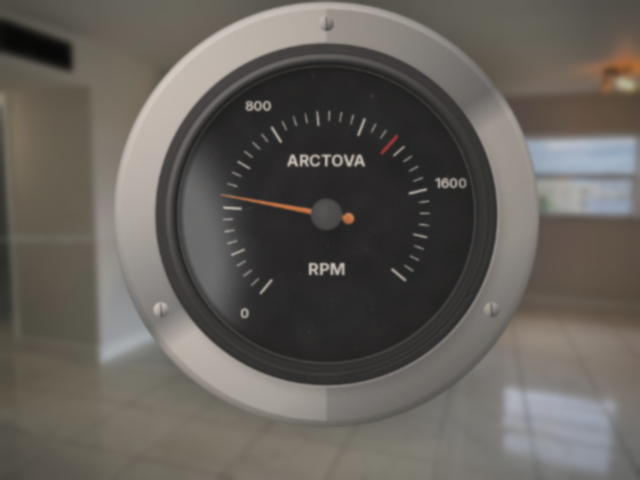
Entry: 450 rpm
